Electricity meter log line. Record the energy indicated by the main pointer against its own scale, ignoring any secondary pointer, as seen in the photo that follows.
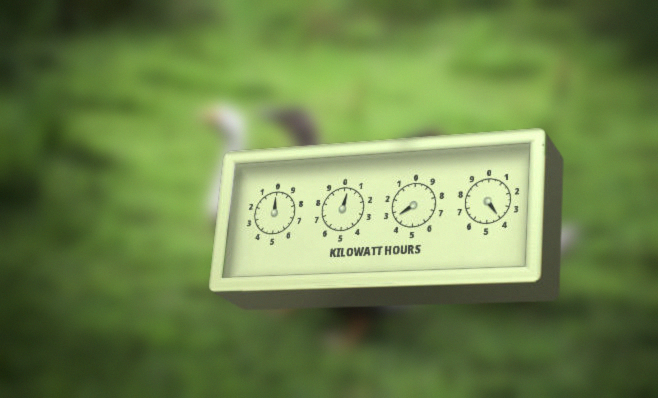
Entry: 34 kWh
